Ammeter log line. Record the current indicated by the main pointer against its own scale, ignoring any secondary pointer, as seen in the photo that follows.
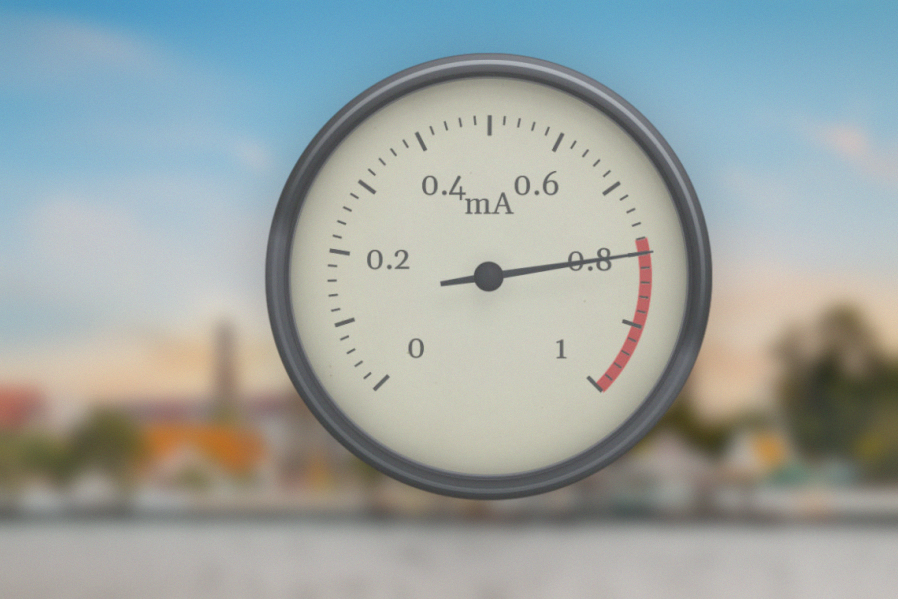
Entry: 0.8 mA
